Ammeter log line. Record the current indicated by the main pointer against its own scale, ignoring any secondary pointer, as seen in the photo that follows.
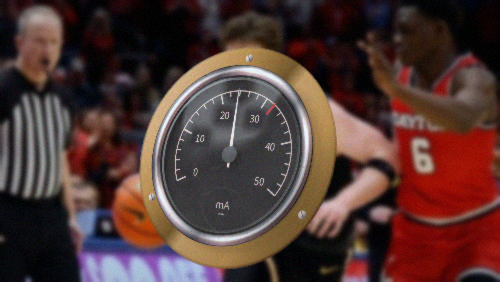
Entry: 24 mA
